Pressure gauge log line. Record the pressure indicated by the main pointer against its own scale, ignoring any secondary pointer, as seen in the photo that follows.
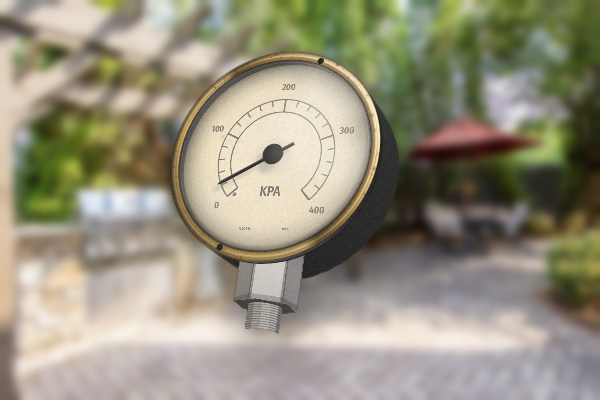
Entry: 20 kPa
